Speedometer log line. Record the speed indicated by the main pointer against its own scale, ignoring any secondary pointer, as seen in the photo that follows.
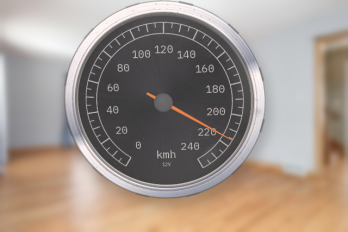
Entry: 215 km/h
